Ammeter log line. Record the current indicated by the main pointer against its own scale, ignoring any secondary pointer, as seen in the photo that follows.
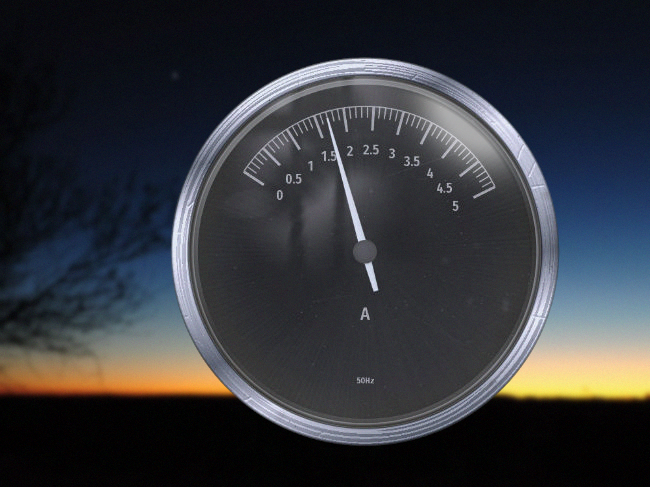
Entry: 1.7 A
